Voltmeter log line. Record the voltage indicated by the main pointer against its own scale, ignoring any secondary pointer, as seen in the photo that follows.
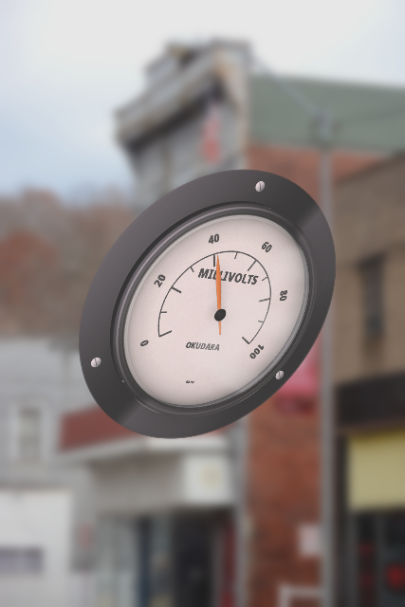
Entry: 40 mV
